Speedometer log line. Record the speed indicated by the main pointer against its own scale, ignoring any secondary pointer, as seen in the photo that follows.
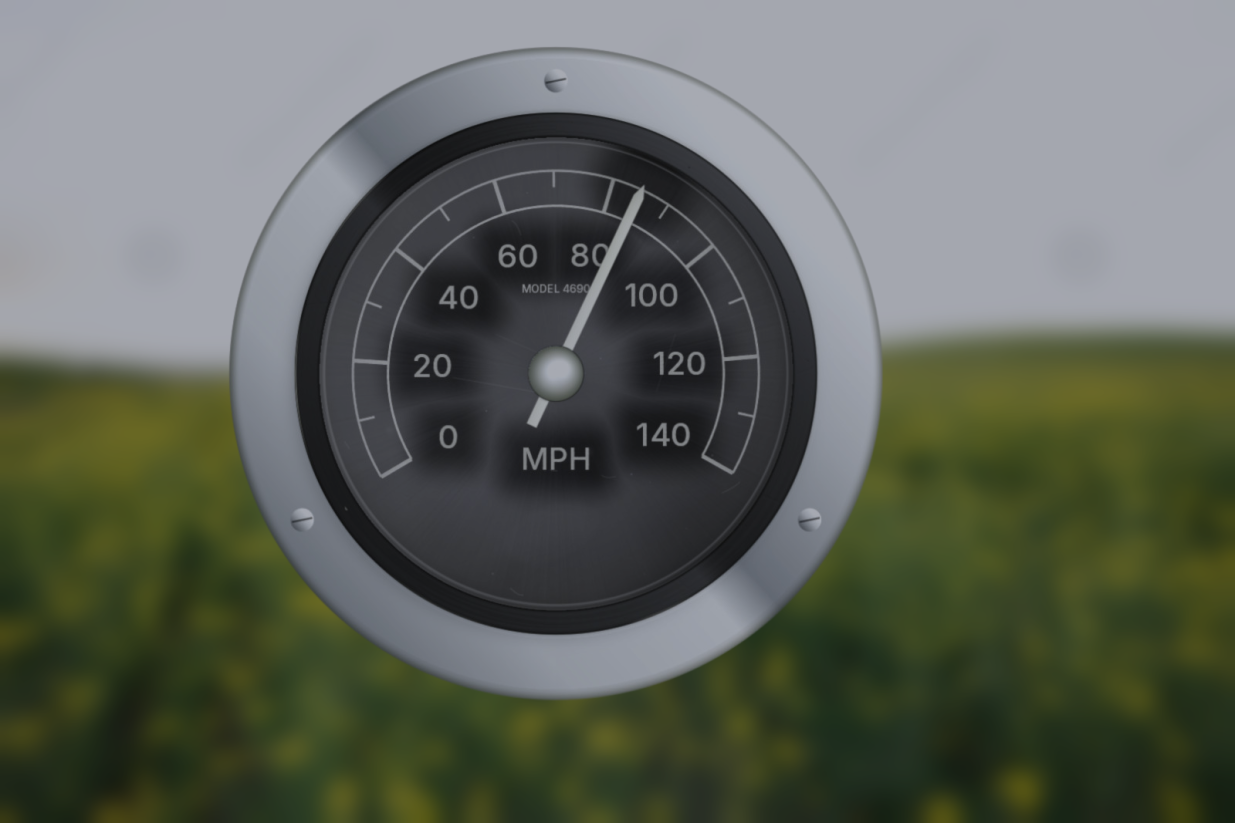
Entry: 85 mph
